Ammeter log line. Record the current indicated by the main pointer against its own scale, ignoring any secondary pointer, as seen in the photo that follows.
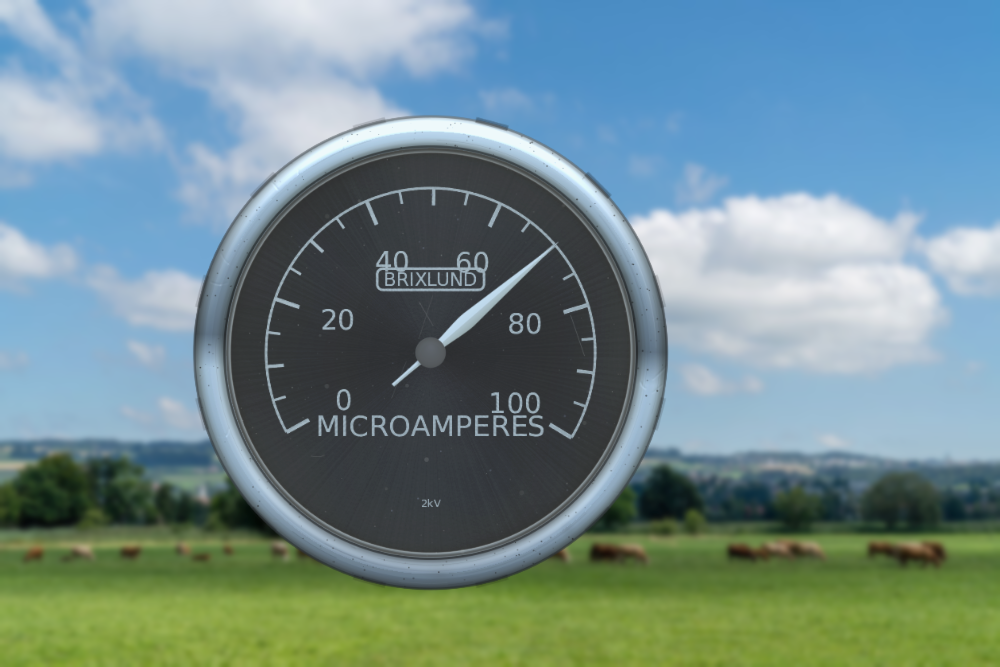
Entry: 70 µA
